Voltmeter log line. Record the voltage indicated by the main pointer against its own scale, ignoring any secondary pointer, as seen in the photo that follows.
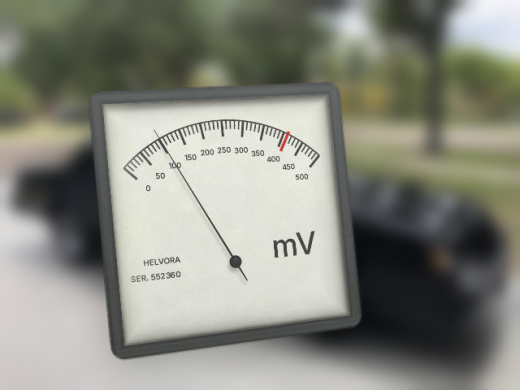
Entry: 100 mV
